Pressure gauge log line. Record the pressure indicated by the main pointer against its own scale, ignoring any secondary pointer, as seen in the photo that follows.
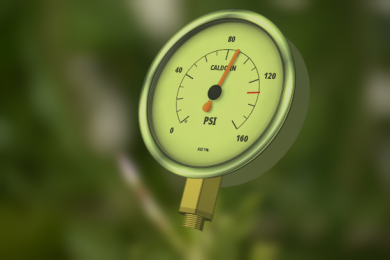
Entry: 90 psi
